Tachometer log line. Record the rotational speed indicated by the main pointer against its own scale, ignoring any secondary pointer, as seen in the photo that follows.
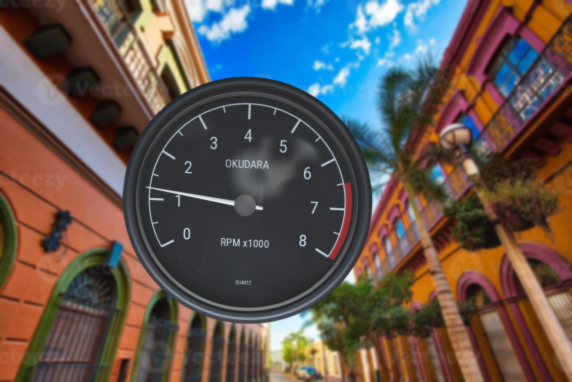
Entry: 1250 rpm
